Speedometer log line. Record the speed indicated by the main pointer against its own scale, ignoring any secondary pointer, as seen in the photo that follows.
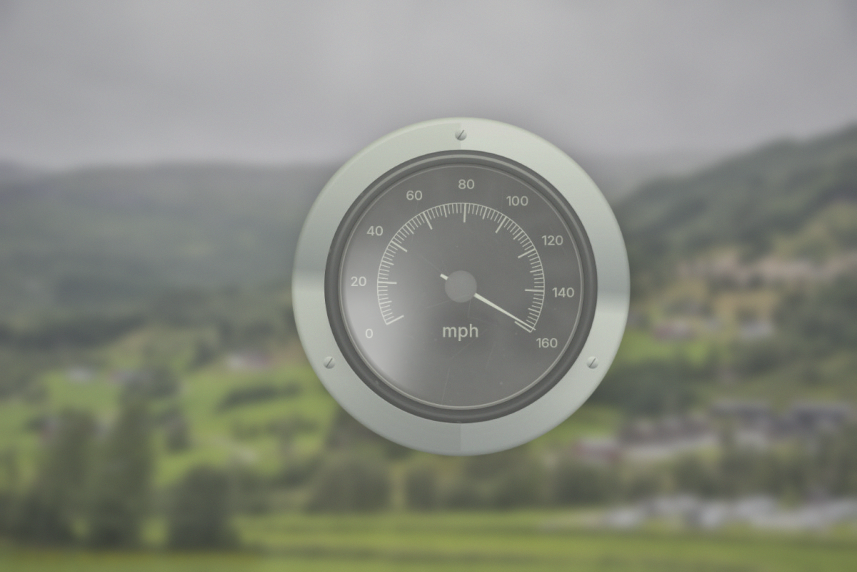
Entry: 158 mph
